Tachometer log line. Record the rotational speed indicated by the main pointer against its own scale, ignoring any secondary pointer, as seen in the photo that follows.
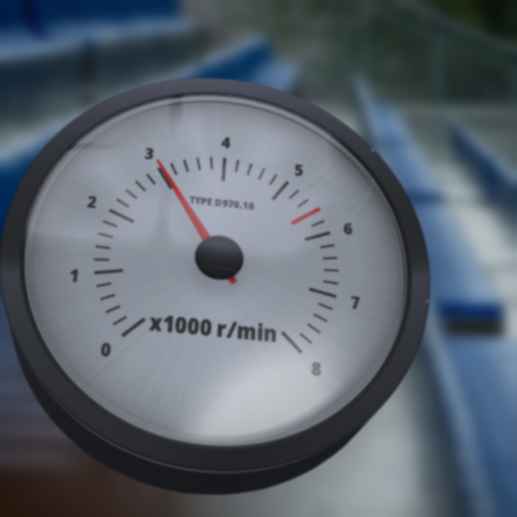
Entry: 3000 rpm
